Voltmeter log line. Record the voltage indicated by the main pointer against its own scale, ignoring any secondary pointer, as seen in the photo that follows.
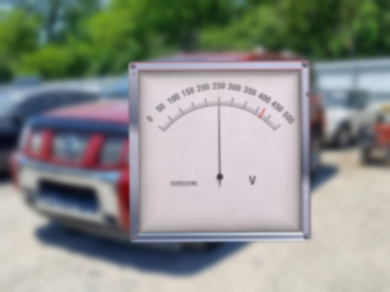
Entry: 250 V
